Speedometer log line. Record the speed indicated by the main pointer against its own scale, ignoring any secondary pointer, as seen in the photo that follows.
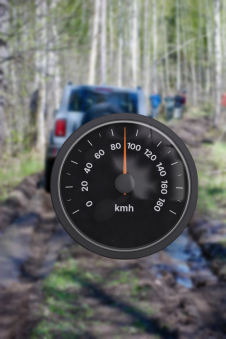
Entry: 90 km/h
